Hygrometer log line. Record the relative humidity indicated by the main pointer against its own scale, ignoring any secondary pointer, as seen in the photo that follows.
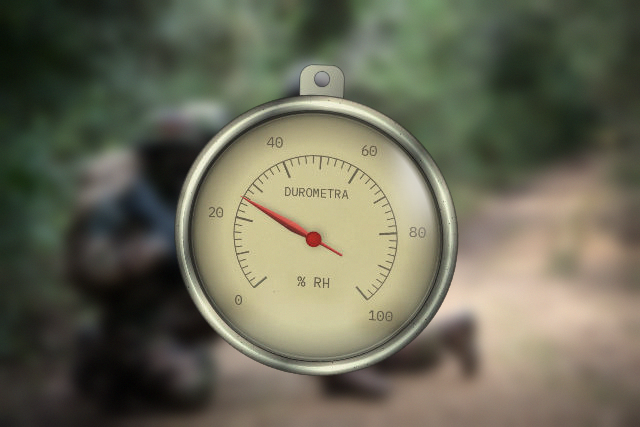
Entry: 26 %
